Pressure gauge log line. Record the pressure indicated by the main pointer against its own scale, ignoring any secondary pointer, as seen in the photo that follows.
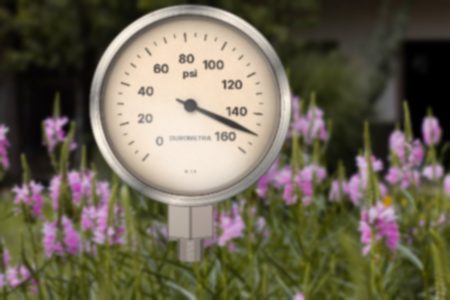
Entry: 150 psi
